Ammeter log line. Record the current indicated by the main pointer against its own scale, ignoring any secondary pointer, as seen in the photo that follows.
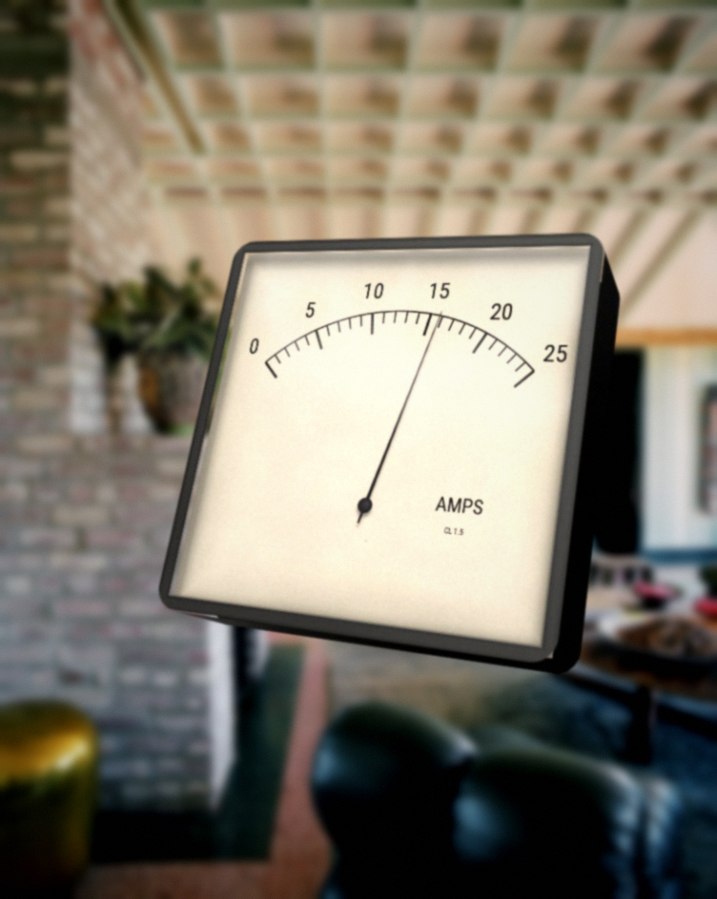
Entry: 16 A
